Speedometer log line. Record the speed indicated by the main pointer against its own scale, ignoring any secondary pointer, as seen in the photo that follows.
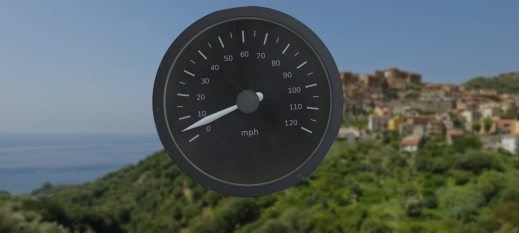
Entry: 5 mph
